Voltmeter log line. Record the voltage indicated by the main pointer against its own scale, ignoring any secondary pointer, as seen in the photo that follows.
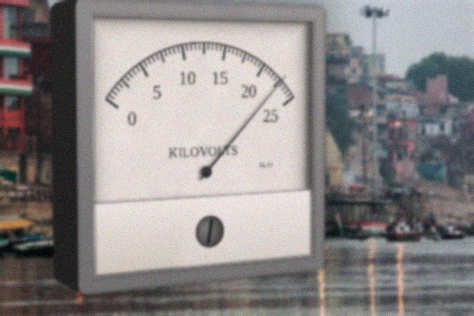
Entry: 22.5 kV
